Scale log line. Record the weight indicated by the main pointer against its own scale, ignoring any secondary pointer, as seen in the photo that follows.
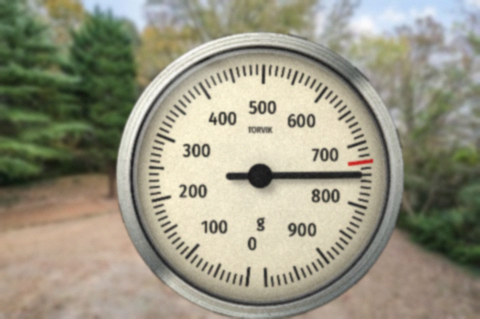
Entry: 750 g
